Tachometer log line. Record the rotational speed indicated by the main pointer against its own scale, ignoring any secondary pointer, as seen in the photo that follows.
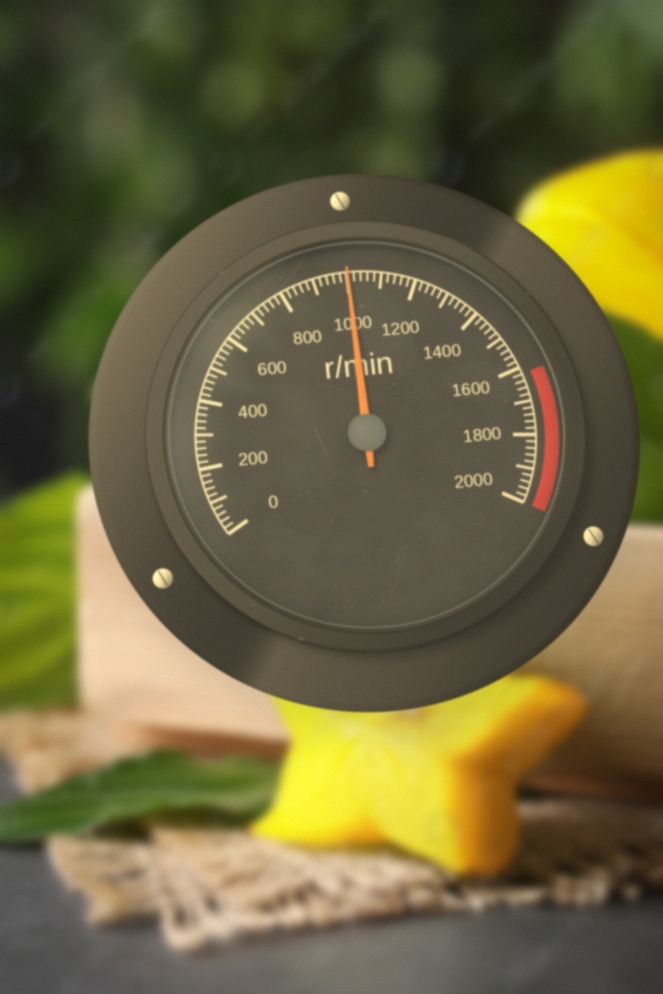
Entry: 1000 rpm
